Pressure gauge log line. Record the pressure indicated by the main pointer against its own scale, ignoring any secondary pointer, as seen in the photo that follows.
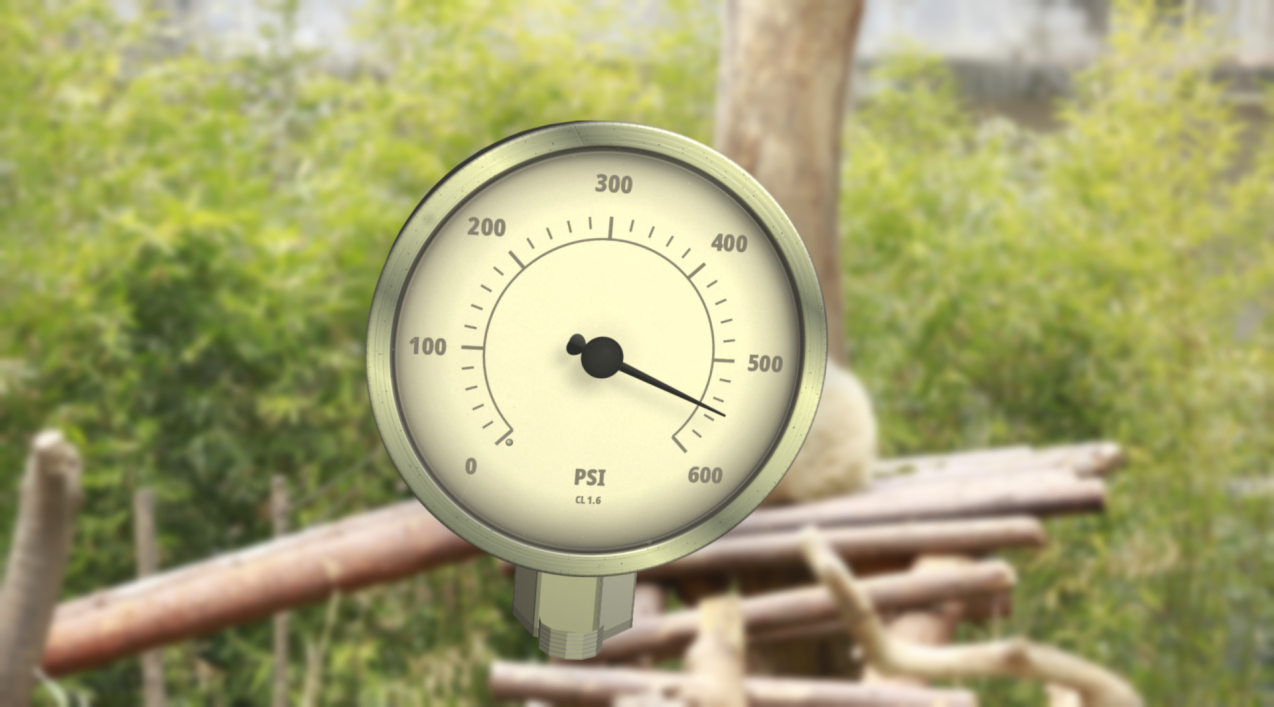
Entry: 550 psi
